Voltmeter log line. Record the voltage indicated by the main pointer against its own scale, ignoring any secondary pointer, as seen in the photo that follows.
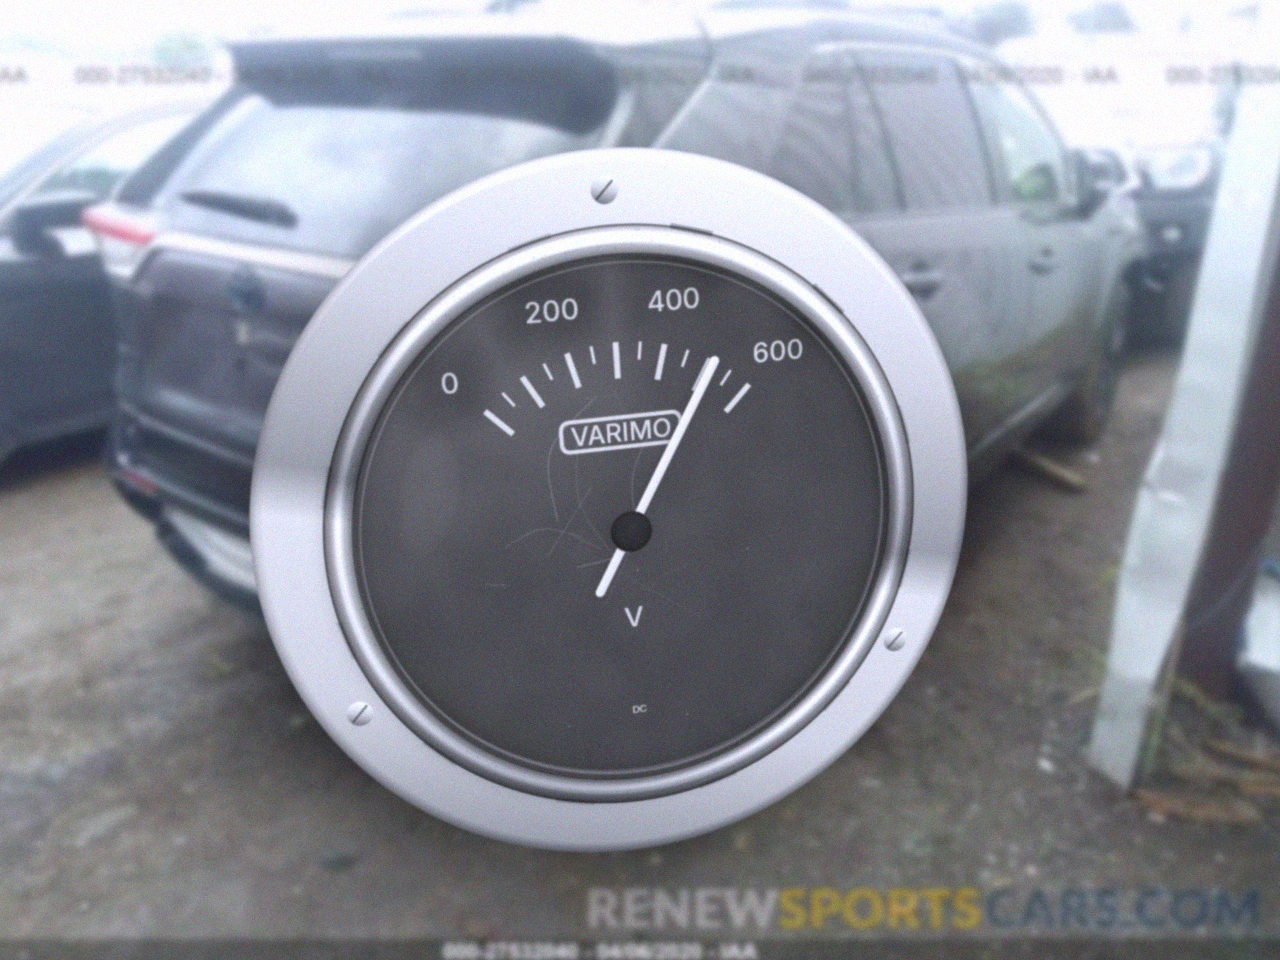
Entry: 500 V
